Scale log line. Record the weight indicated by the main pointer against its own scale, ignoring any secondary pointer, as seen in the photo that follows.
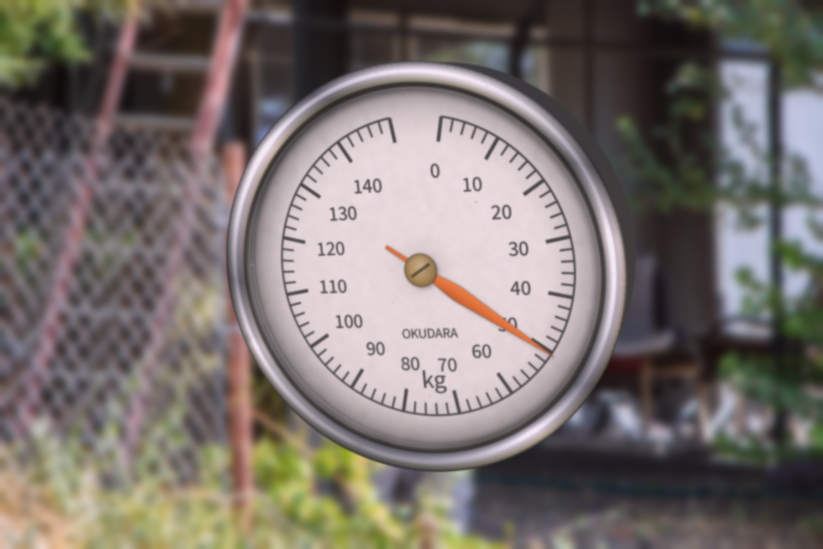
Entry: 50 kg
